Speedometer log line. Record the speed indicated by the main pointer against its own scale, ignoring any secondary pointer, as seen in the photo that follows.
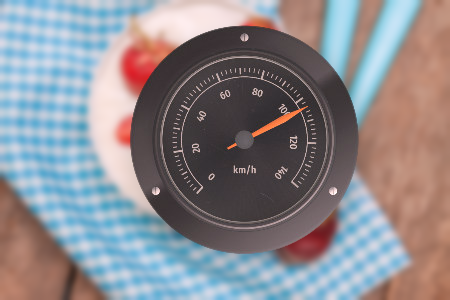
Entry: 104 km/h
